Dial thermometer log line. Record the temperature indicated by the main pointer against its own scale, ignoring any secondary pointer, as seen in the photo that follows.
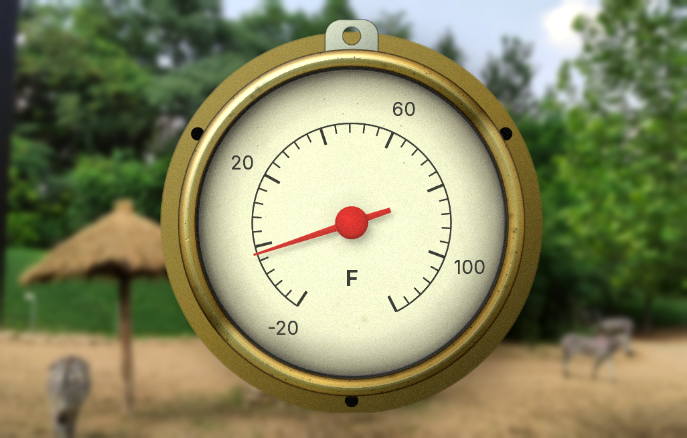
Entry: -2 °F
